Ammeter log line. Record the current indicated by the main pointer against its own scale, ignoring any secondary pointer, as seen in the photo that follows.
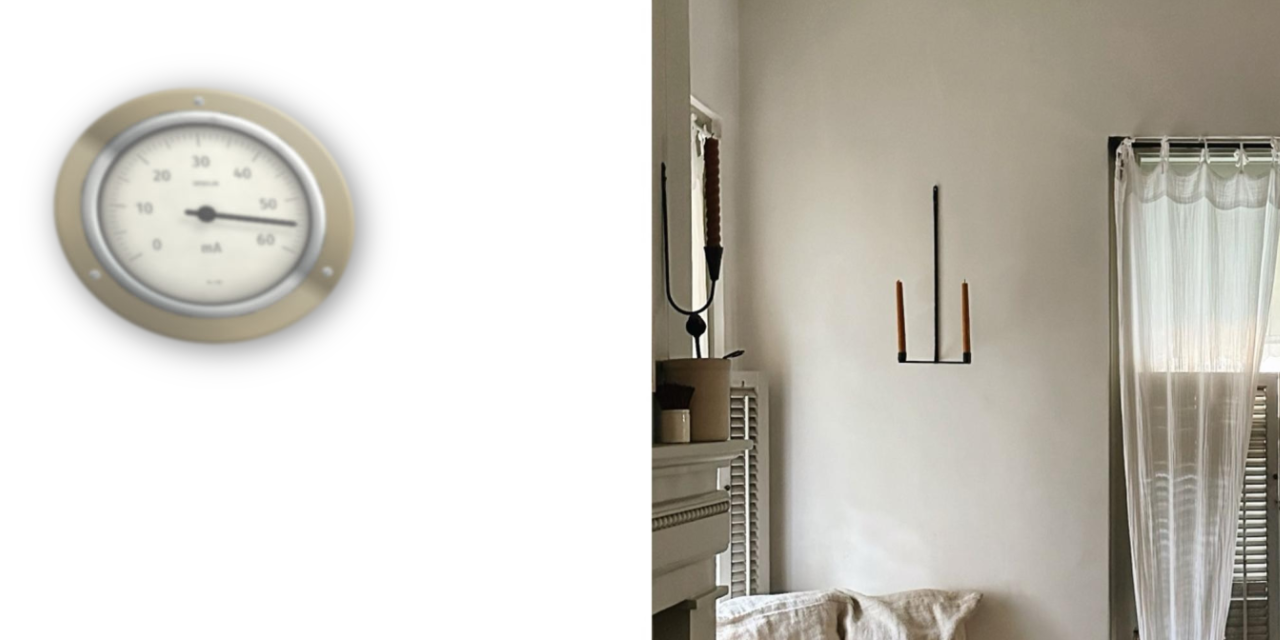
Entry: 55 mA
